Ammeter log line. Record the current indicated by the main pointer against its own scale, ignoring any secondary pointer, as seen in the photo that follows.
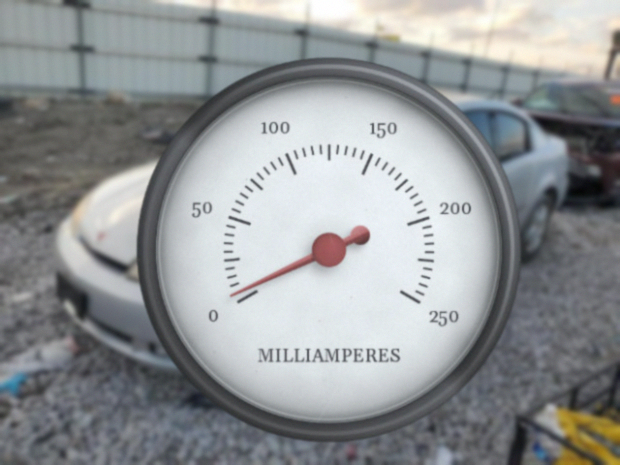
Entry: 5 mA
